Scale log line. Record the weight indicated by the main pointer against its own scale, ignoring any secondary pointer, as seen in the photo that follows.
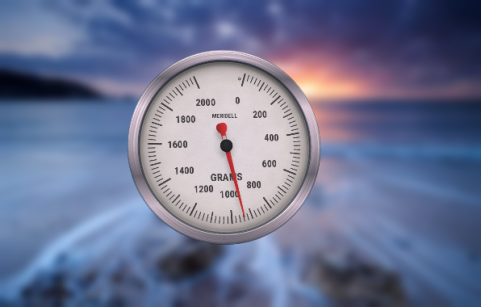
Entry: 940 g
